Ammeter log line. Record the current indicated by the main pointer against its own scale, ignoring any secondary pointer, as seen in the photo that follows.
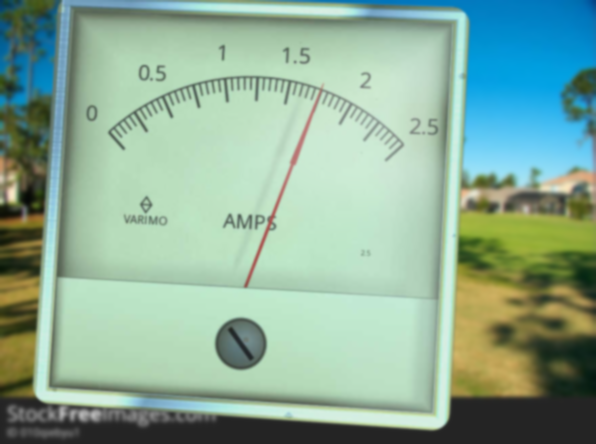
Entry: 1.75 A
